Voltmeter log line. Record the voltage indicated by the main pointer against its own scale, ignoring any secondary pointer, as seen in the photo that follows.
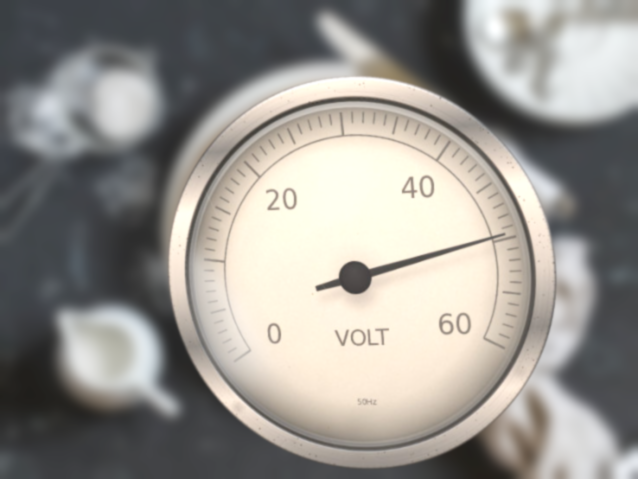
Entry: 49.5 V
